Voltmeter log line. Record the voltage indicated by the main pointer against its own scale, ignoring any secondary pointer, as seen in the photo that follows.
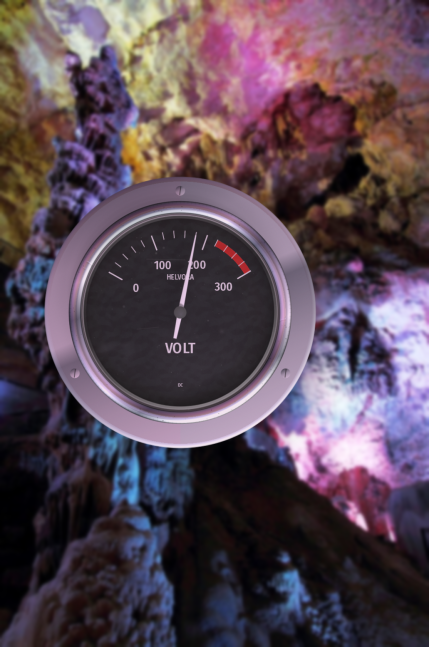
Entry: 180 V
